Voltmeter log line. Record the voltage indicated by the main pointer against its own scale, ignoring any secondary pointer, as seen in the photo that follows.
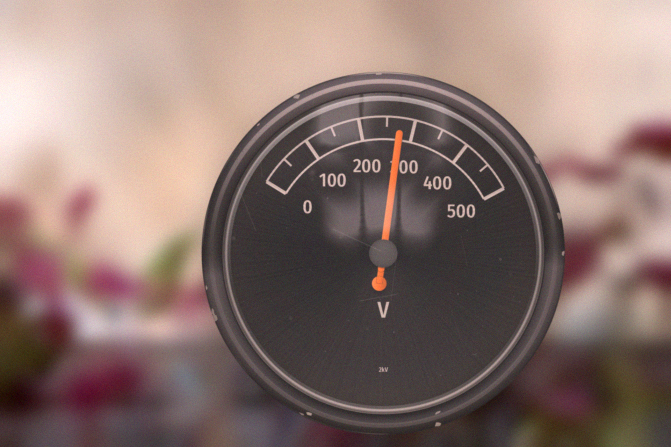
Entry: 275 V
